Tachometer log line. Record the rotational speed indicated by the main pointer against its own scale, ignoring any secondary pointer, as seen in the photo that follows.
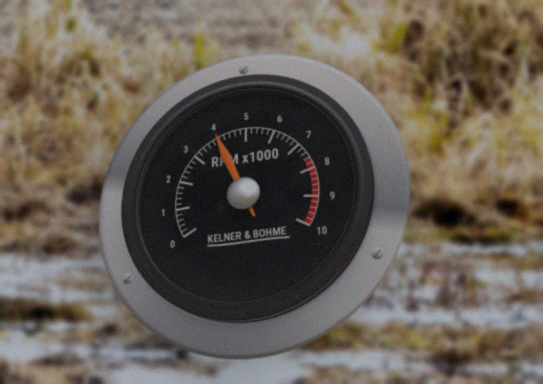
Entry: 4000 rpm
